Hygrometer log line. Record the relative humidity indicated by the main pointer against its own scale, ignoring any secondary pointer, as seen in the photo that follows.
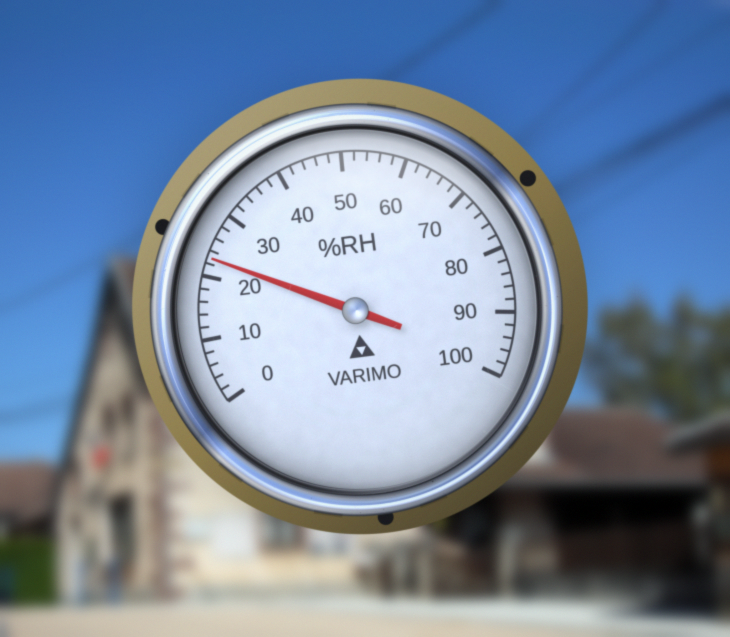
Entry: 23 %
